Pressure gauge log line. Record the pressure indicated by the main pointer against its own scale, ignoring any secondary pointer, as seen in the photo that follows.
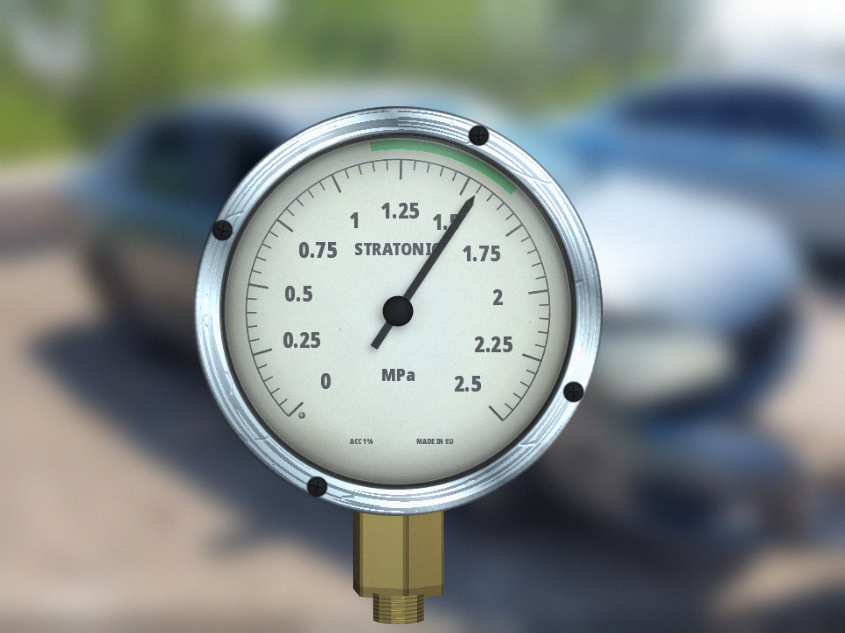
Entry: 1.55 MPa
